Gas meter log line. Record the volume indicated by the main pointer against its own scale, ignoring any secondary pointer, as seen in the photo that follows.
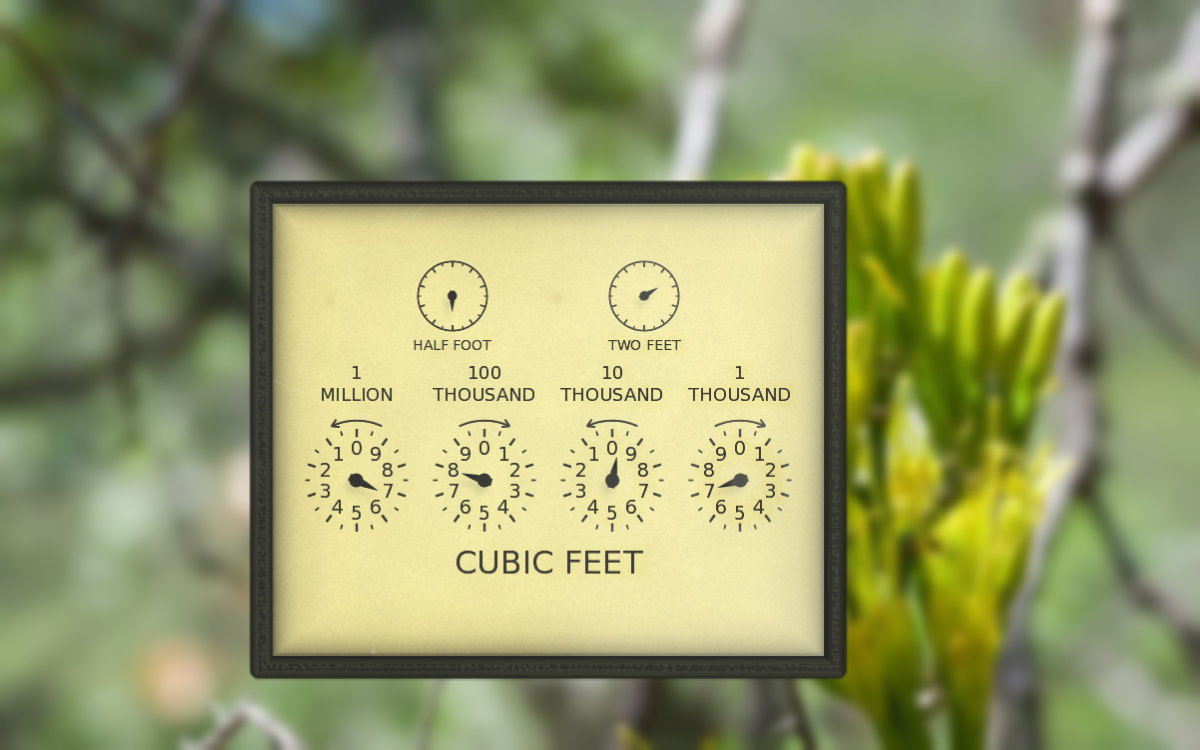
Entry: 679700 ft³
